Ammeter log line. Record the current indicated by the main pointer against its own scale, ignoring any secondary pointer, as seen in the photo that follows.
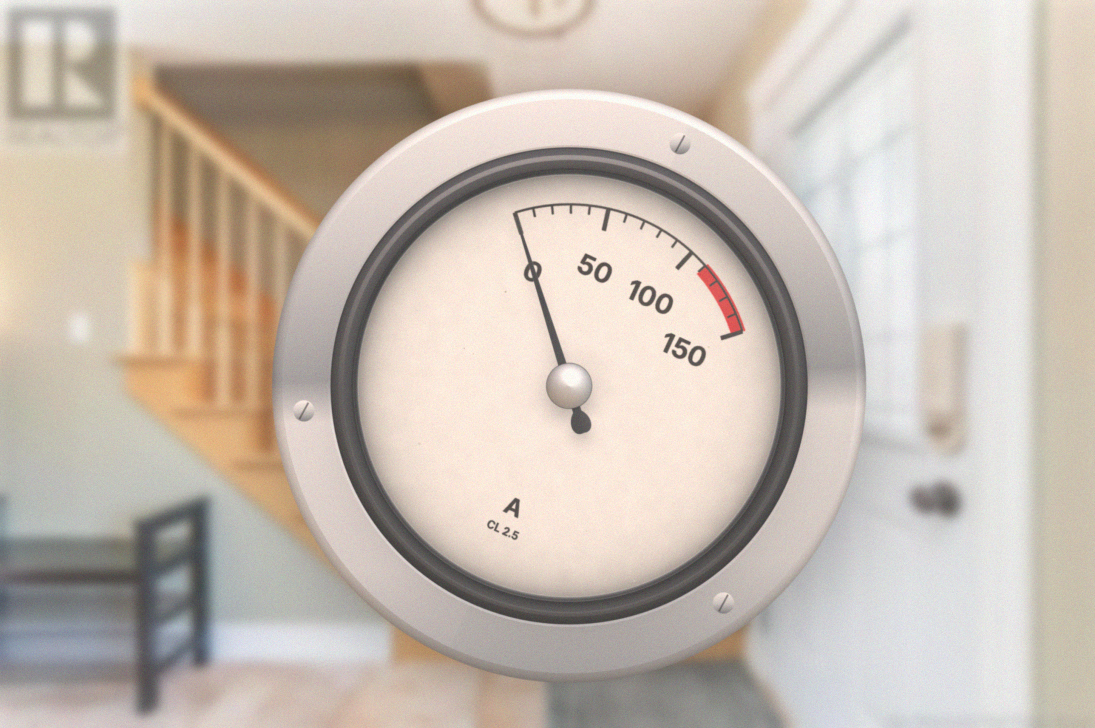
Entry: 0 A
